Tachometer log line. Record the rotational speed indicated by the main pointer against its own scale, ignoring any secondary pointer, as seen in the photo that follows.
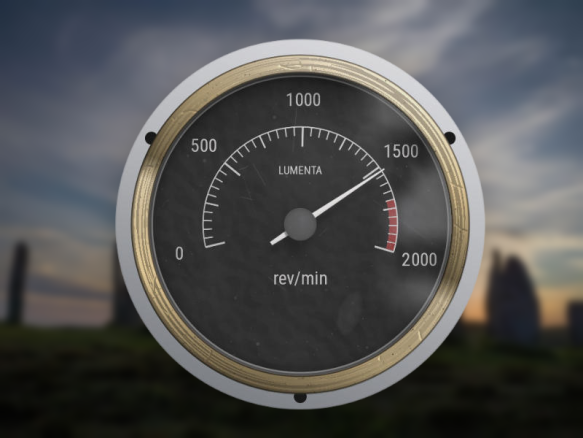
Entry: 1525 rpm
